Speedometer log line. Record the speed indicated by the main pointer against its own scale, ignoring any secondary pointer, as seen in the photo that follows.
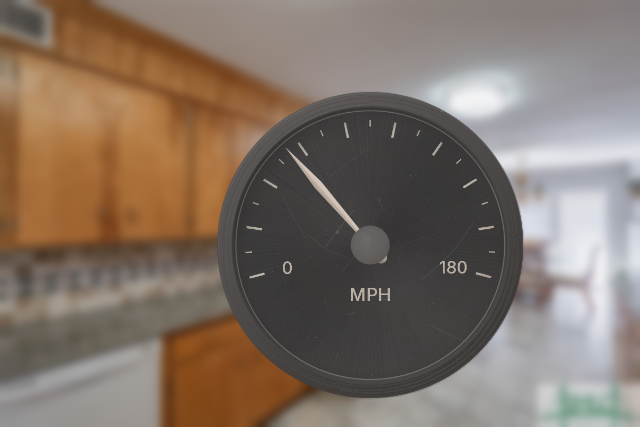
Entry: 55 mph
